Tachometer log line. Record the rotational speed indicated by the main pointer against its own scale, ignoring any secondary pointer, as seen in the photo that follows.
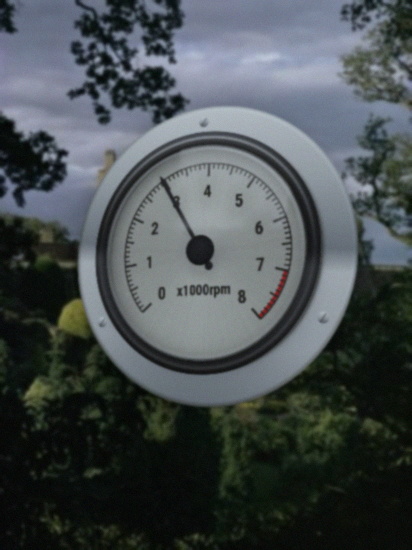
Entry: 3000 rpm
